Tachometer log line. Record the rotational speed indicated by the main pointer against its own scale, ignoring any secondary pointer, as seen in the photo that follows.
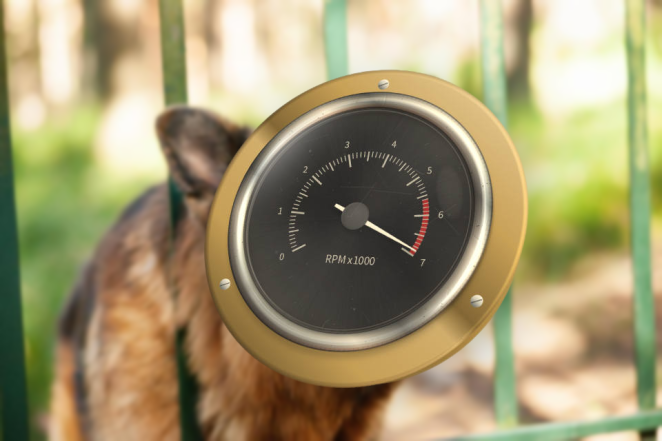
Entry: 6900 rpm
